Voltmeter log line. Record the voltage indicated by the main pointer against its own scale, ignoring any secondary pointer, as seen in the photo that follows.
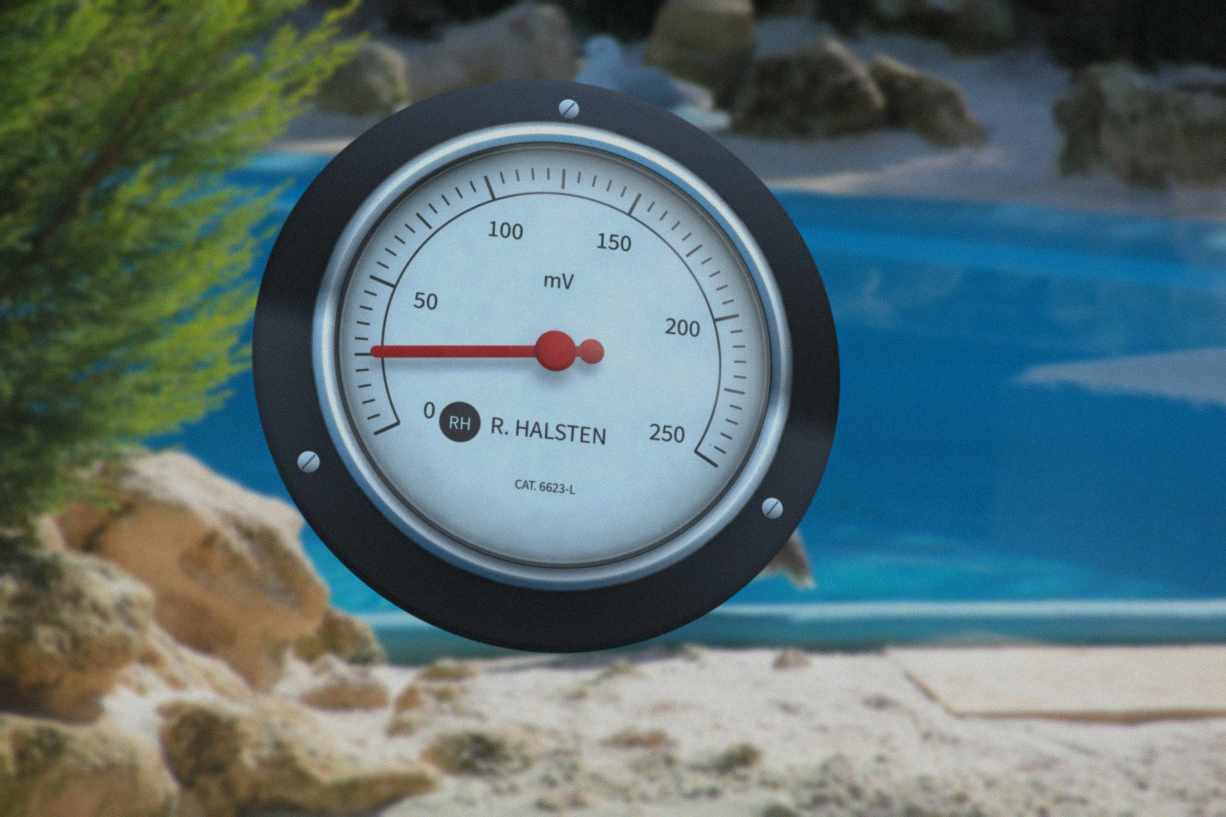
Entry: 25 mV
